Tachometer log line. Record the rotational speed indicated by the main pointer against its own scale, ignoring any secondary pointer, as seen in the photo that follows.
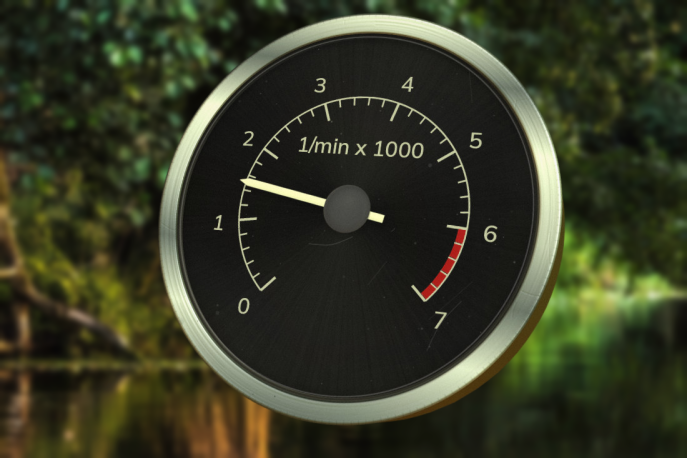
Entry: 1500 rpm
